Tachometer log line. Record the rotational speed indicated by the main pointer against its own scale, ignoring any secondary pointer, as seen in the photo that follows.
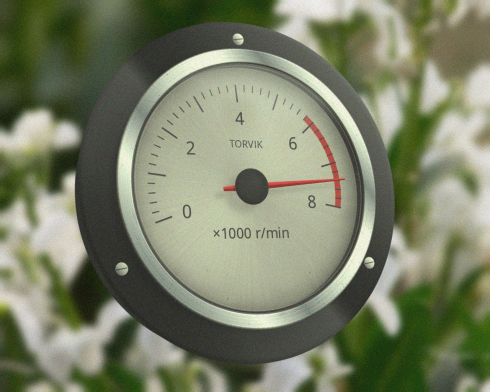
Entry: 7400 rpm
